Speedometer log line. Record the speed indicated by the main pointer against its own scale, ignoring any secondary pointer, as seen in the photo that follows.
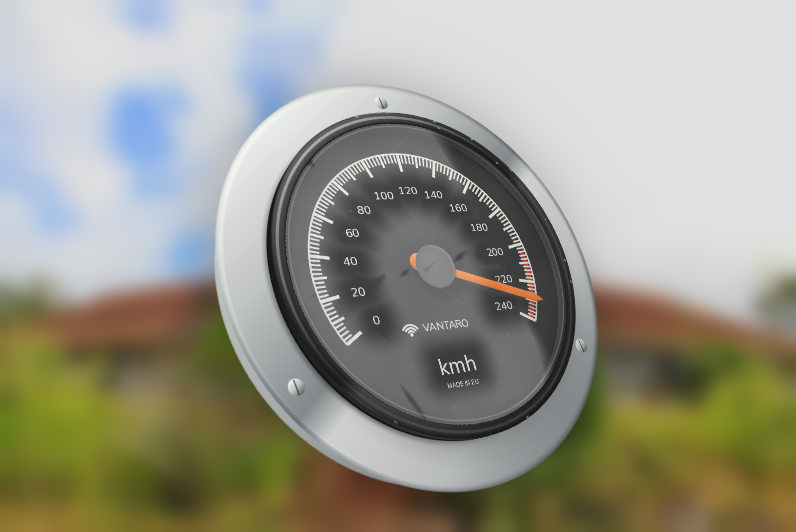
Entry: 230 km/h
